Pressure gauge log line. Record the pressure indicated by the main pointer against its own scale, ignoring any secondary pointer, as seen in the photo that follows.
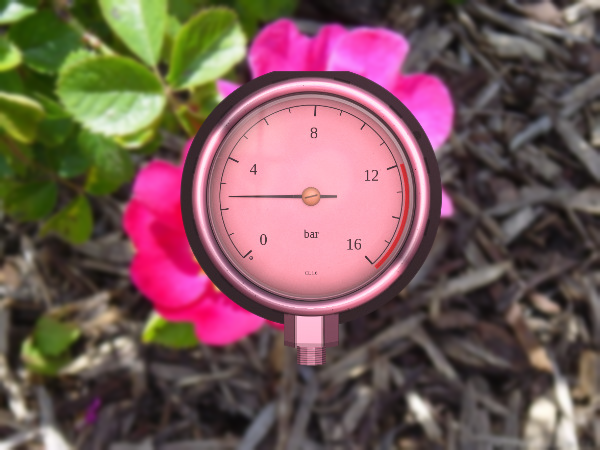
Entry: 2.5 bar
